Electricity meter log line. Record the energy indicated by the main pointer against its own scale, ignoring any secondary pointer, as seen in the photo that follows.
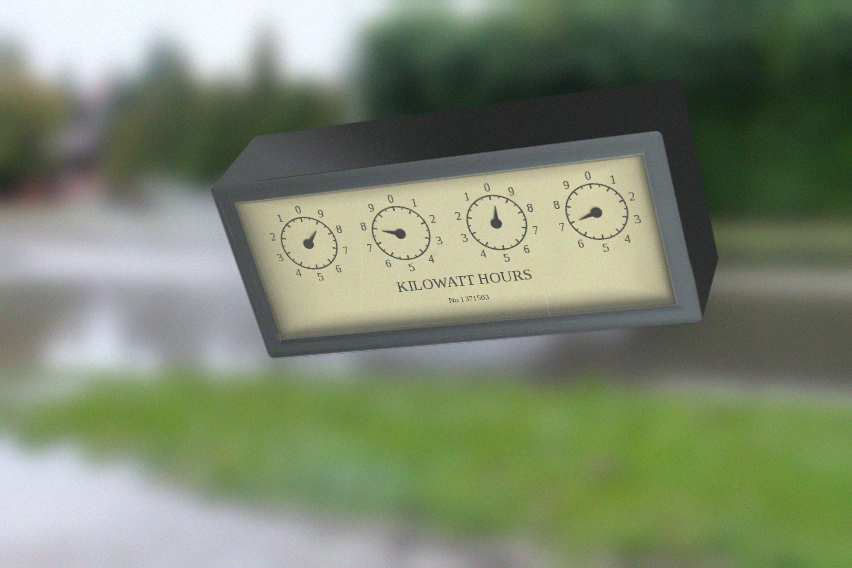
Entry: 8797 kWh
